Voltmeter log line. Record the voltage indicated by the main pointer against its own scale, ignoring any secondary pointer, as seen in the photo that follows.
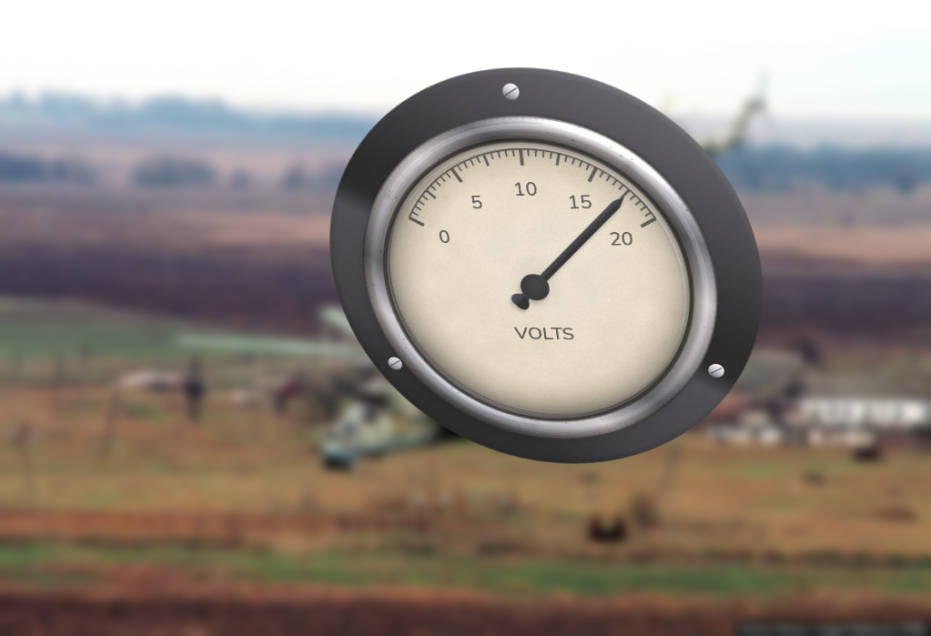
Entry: 17.5 V
